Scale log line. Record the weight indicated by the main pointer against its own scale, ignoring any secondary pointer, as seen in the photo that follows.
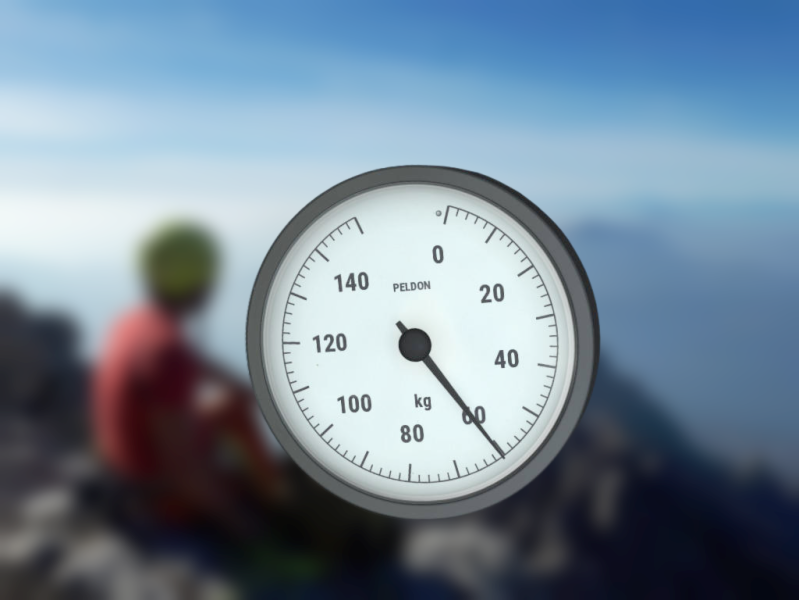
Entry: 60 kg
